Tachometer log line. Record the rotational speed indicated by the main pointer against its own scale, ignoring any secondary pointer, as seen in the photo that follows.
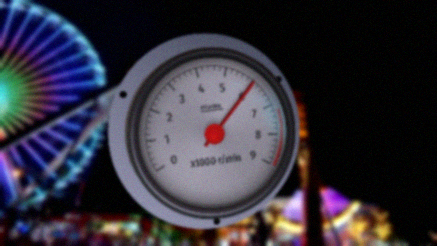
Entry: 6000 rpm
